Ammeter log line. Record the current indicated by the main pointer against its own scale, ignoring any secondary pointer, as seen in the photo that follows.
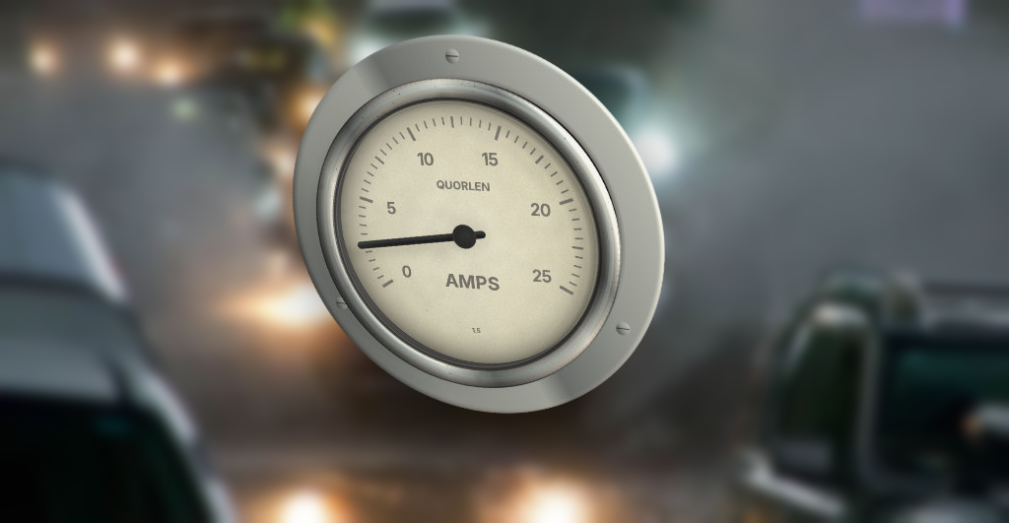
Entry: 2.5 A
